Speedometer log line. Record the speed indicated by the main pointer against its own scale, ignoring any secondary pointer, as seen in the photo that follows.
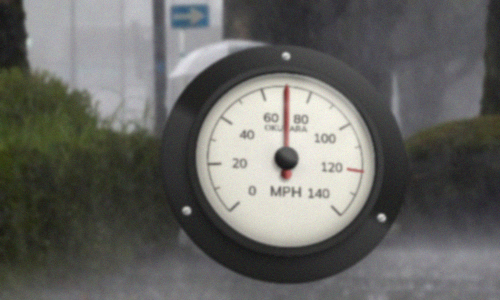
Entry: 70 mph
